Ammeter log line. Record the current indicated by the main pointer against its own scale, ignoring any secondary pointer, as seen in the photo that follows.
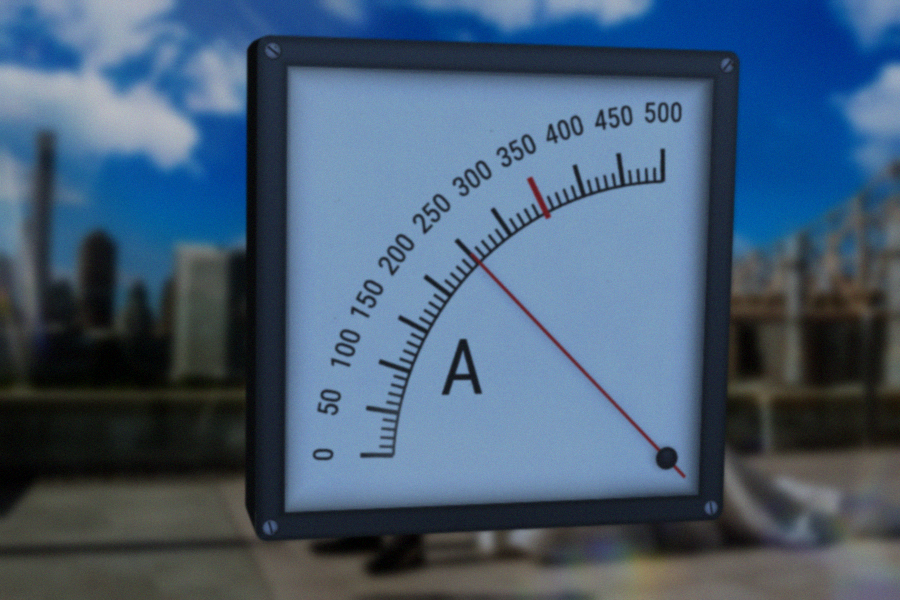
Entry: 250 A
